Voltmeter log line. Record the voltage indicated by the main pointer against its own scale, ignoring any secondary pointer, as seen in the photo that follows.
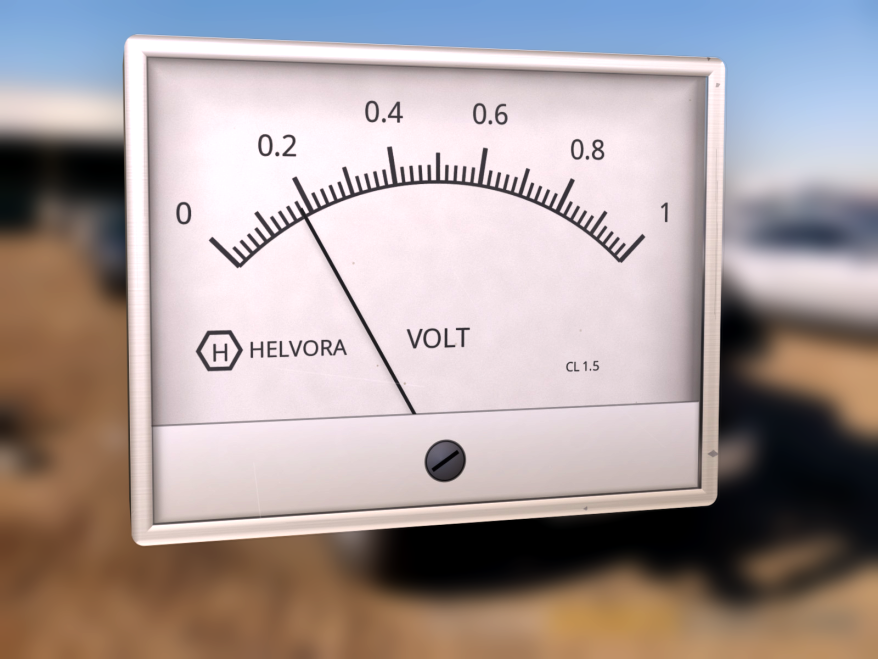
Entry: 0.18 V
